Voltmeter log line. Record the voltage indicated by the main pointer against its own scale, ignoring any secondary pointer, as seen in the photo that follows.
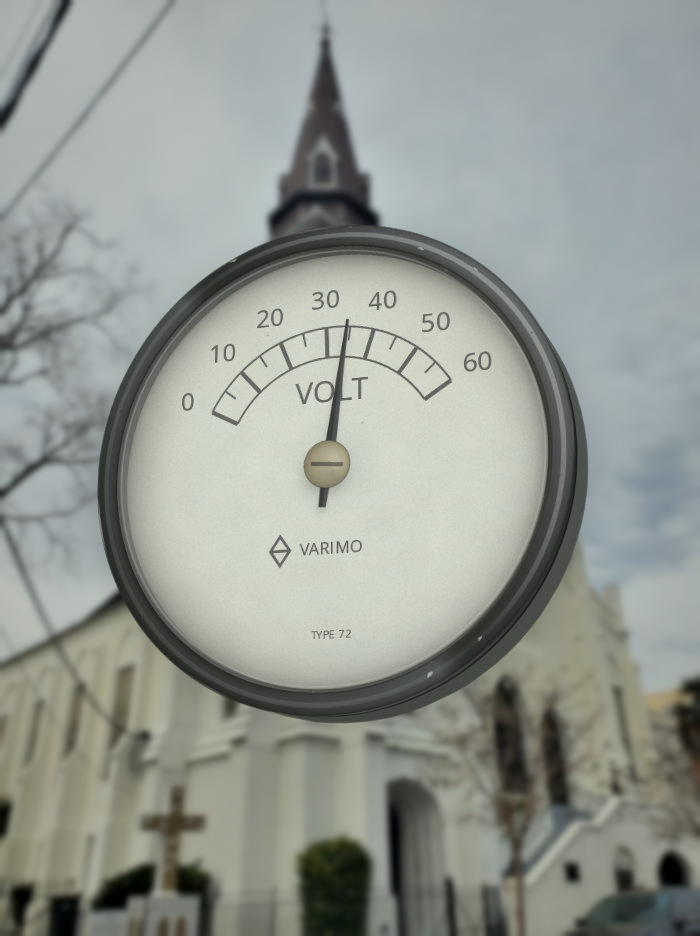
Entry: 35 V
